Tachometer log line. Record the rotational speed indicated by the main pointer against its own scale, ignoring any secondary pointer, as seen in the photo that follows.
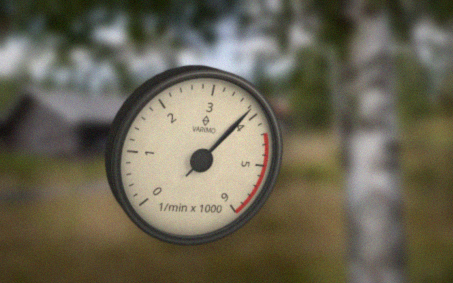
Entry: 3800 rpm
